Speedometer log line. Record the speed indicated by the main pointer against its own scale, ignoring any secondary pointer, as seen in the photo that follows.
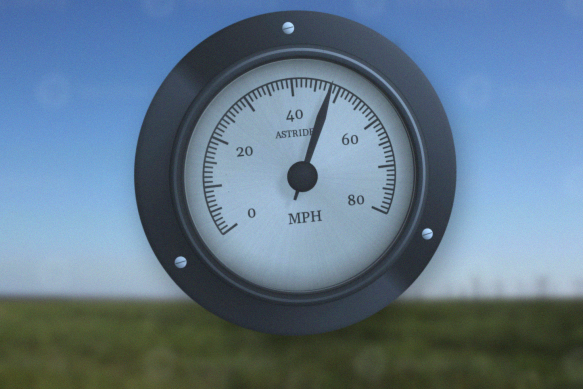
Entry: 48 mph
